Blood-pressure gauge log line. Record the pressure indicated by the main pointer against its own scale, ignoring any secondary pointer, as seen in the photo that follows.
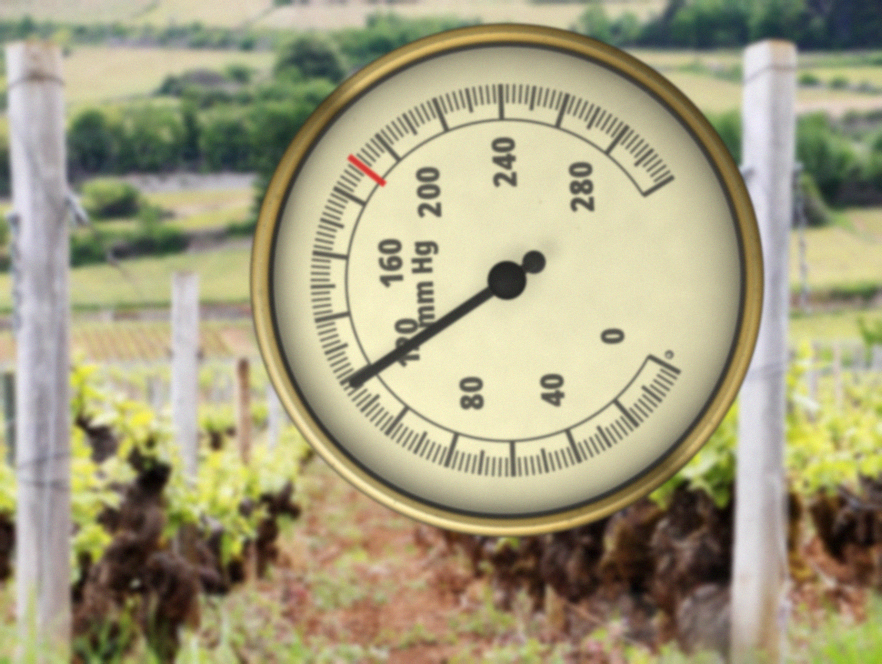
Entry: 118 mmHg
